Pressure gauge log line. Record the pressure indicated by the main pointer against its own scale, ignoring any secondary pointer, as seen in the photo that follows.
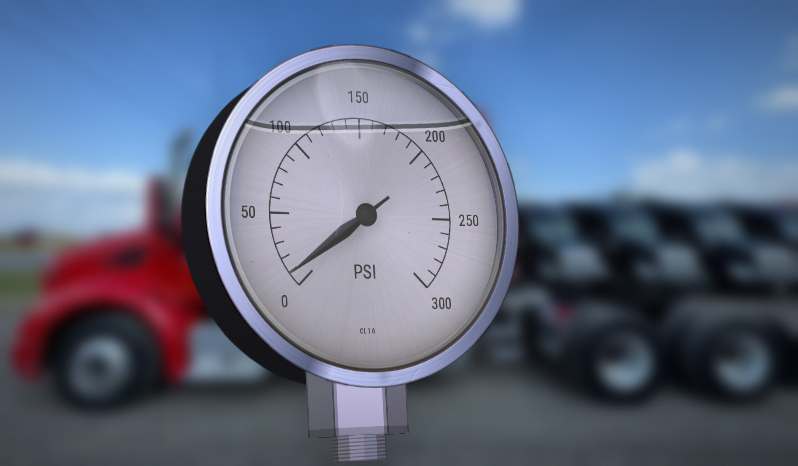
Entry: 10 psi
